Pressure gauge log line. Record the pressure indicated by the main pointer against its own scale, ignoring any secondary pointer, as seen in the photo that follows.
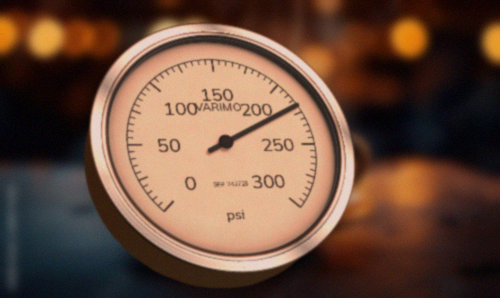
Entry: 220 psi
